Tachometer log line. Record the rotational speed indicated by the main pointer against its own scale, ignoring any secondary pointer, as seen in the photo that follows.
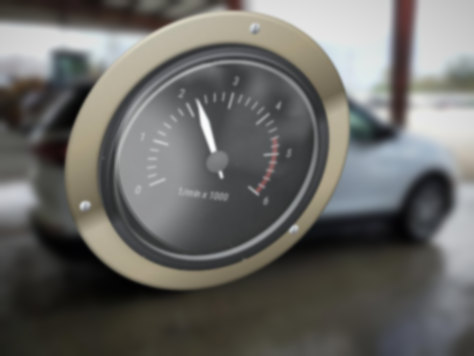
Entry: 2200 rpm
